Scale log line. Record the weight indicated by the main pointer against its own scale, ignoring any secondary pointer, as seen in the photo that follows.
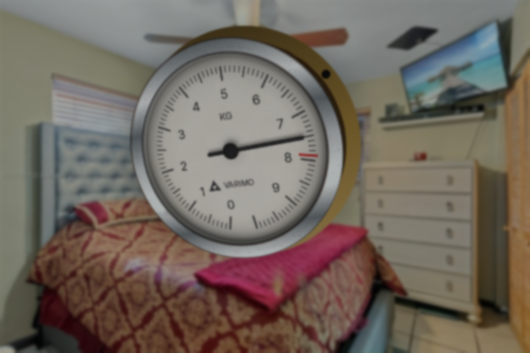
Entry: 7.5 kg
